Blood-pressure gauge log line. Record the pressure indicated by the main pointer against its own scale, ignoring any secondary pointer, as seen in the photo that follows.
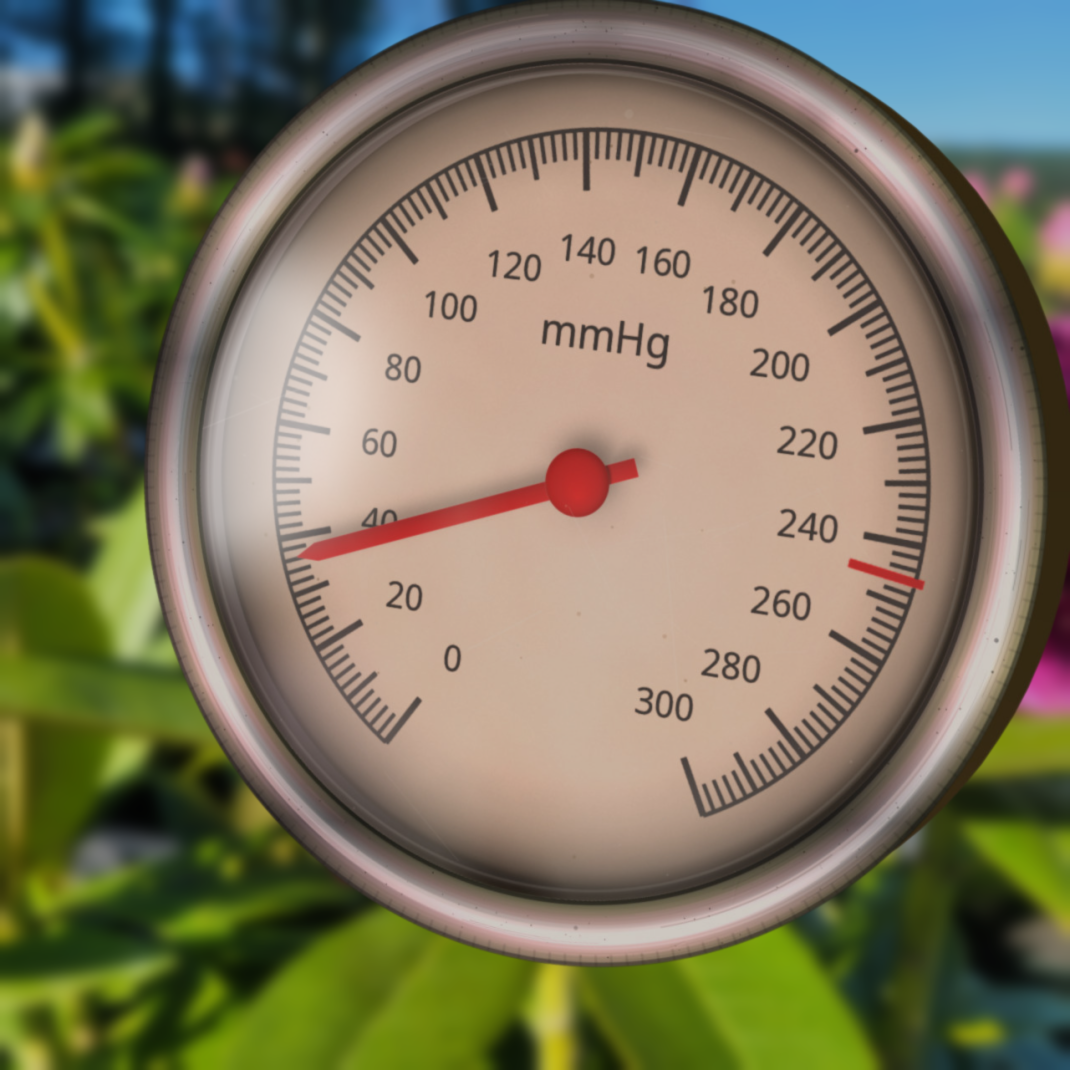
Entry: 36 mmHg
